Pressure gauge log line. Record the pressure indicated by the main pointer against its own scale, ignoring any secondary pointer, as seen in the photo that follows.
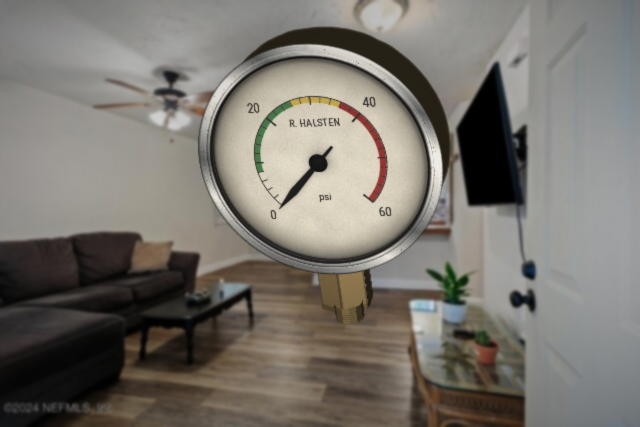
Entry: 0 psi
